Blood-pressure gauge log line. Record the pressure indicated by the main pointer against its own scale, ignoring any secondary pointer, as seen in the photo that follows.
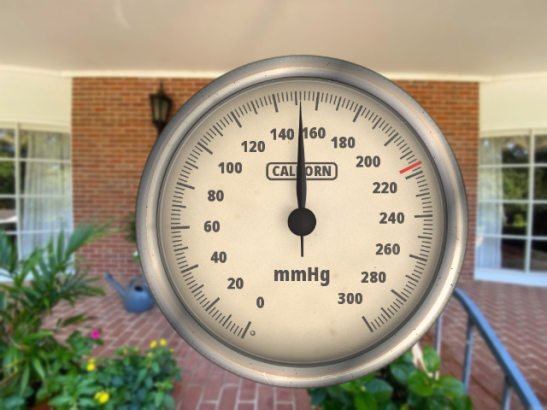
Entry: 152 mmHg
